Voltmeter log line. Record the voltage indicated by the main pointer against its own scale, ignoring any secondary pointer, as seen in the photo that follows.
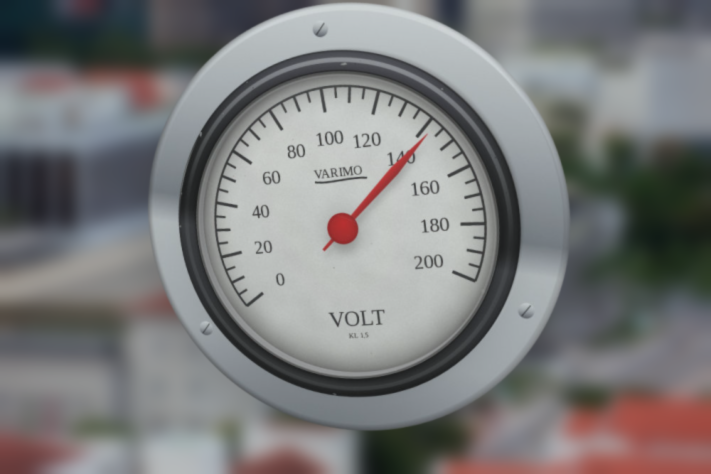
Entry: 142.5 V
